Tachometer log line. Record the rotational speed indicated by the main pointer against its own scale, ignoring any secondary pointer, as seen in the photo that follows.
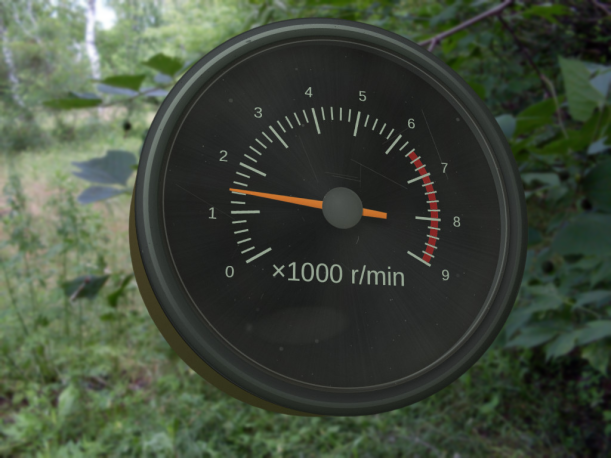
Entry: 1400 rpm
